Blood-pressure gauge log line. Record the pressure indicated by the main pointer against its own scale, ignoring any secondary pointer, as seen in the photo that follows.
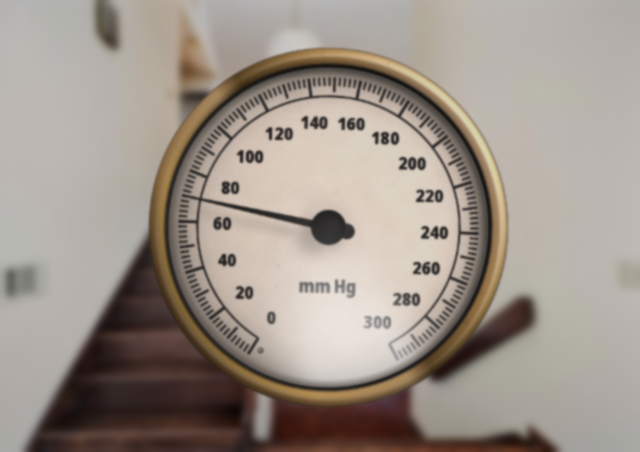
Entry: 70 mmHg
